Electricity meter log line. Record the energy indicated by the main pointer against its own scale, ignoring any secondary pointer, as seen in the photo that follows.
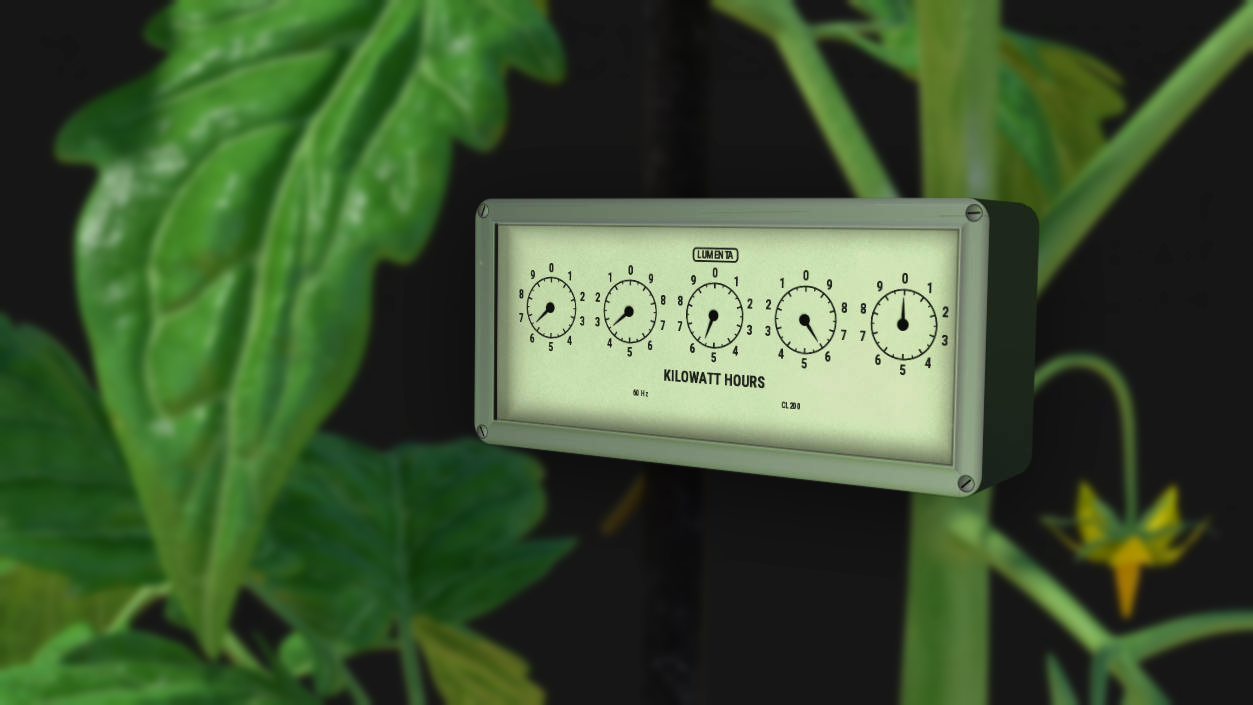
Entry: 63560 kWh
